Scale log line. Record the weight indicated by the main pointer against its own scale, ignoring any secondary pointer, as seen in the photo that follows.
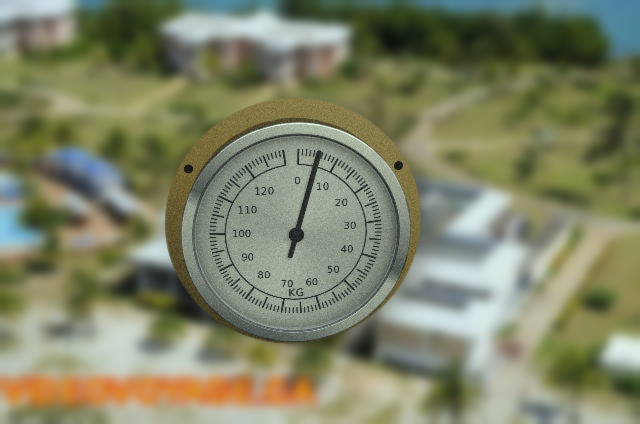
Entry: 5 kg
